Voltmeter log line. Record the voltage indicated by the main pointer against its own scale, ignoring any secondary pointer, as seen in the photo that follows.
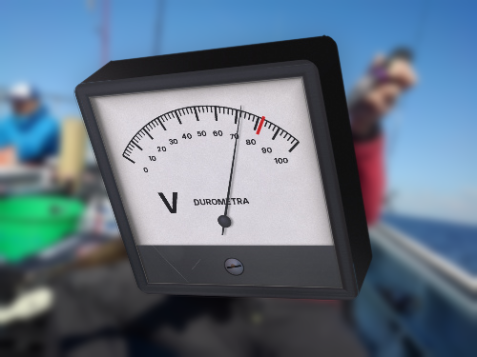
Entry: 72 V
